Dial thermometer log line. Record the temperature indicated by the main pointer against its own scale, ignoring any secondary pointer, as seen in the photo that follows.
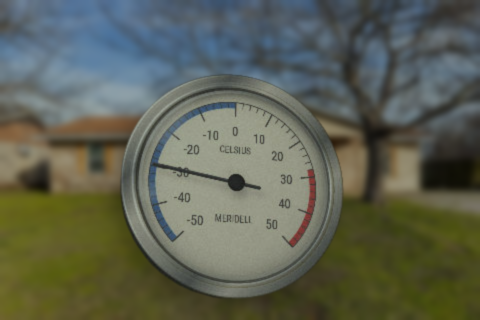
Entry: -30 °C
